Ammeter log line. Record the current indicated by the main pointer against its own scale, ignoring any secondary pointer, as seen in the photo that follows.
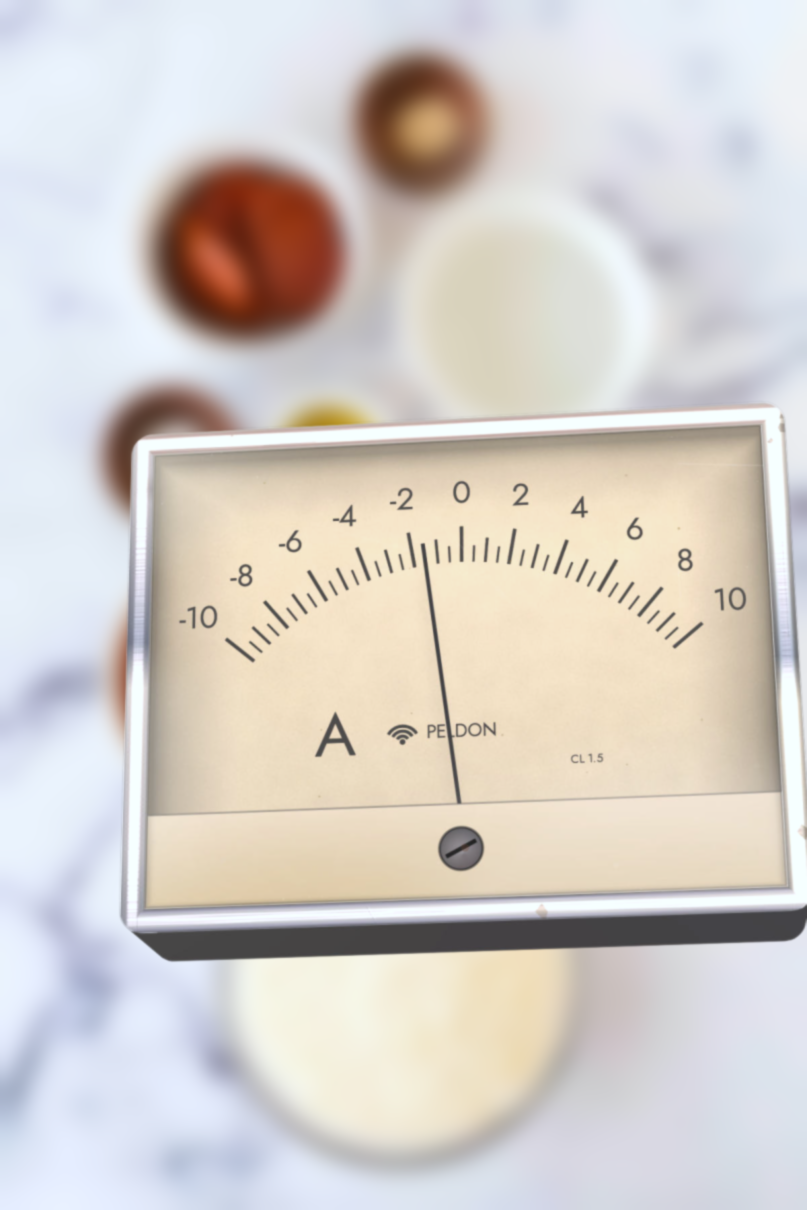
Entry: -1.5 A
